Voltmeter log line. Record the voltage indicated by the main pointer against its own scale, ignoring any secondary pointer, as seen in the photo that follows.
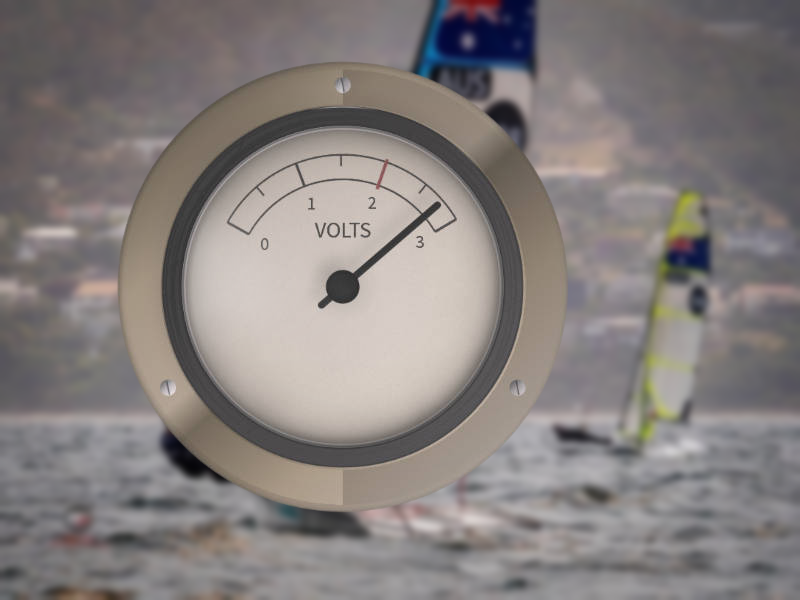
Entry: 2.75 V
